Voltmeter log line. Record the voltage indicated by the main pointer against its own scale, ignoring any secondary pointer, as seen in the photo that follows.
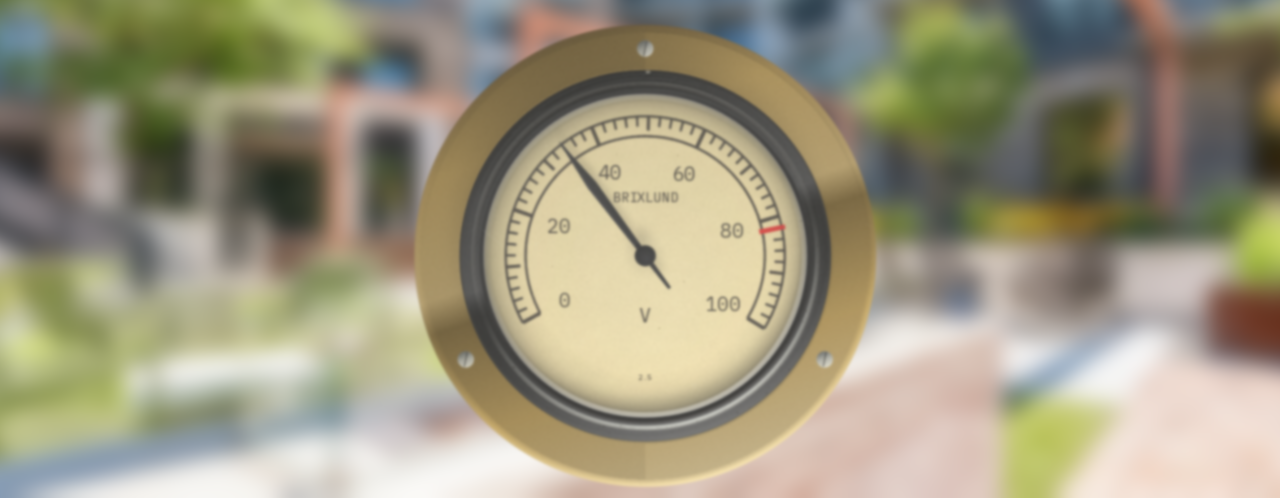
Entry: 34 V
